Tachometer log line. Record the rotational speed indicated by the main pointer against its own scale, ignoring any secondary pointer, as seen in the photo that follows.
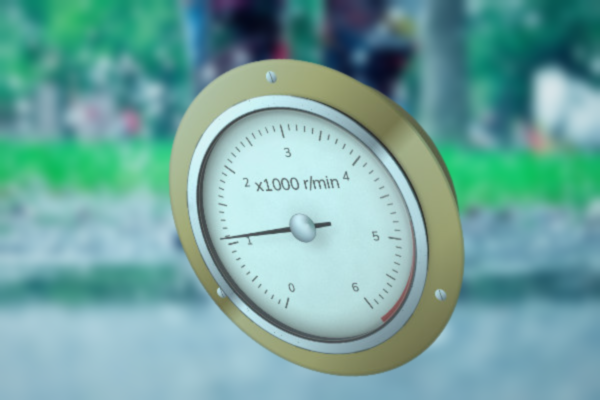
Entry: 1100 rpm
